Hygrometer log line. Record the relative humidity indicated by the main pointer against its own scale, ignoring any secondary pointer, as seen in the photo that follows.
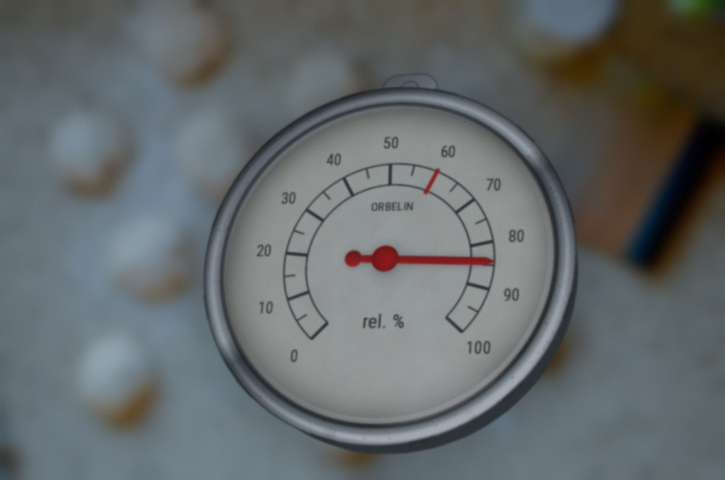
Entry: 85 %
